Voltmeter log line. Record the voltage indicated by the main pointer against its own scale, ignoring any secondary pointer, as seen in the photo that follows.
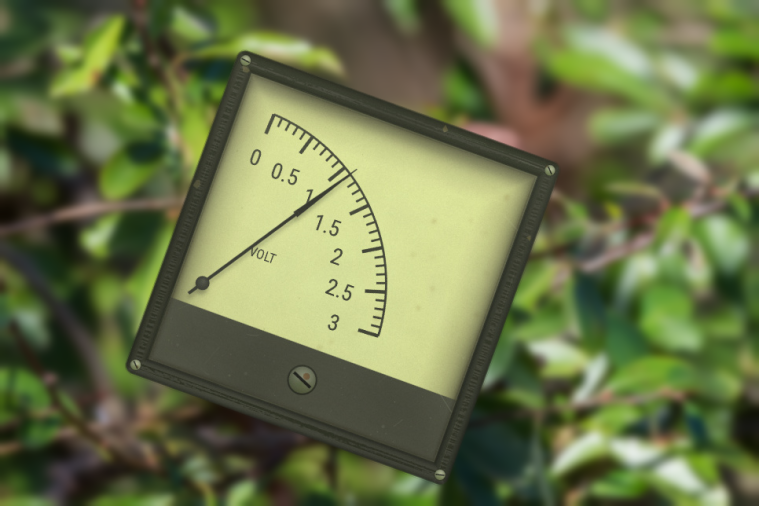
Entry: 1.1 V
